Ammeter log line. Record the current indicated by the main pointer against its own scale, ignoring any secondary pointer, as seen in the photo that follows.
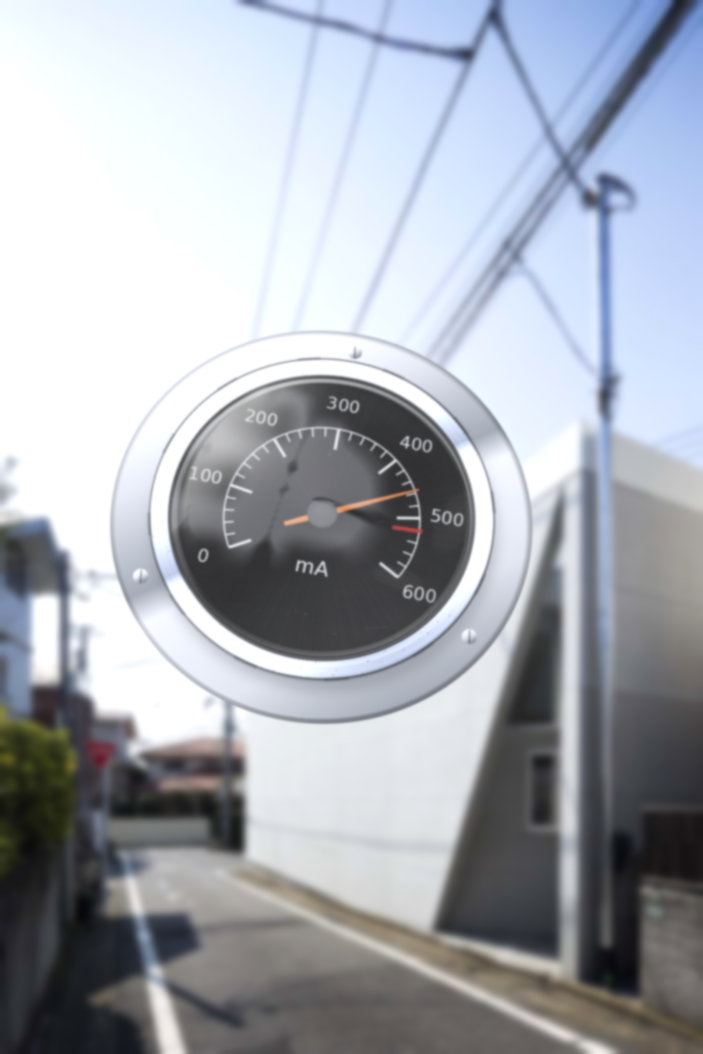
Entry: 460 mA
